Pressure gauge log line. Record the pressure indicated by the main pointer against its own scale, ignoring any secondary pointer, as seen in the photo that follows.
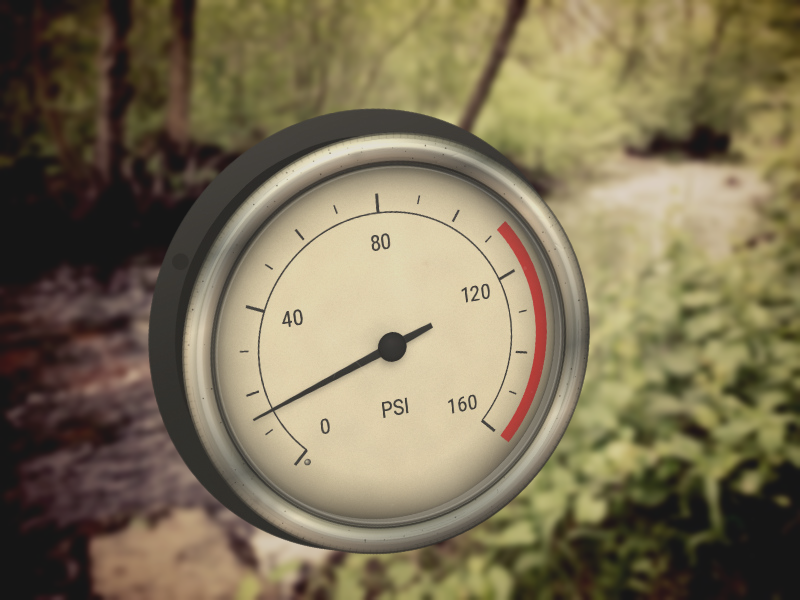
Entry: 15 psi
